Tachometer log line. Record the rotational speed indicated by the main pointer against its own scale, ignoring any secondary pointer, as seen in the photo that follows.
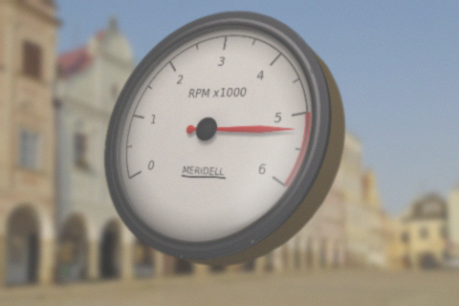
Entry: 5250 rpm
